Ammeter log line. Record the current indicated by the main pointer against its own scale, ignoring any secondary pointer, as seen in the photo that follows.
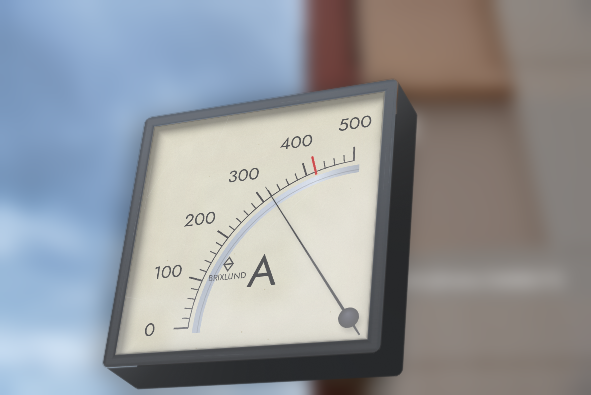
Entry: 320 A
